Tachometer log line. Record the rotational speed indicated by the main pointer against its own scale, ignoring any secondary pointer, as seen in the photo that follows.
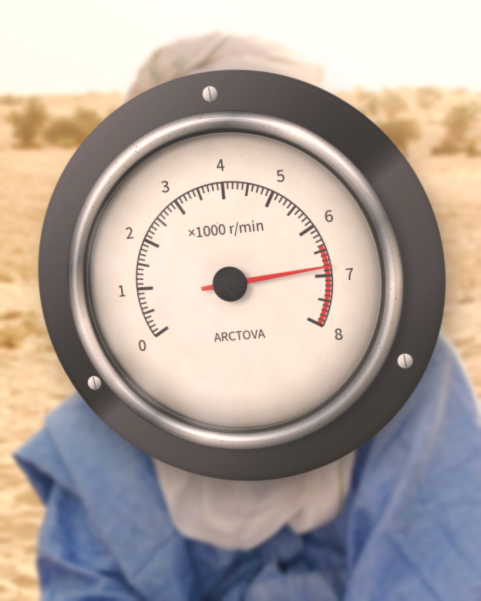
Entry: 6800 rpm
